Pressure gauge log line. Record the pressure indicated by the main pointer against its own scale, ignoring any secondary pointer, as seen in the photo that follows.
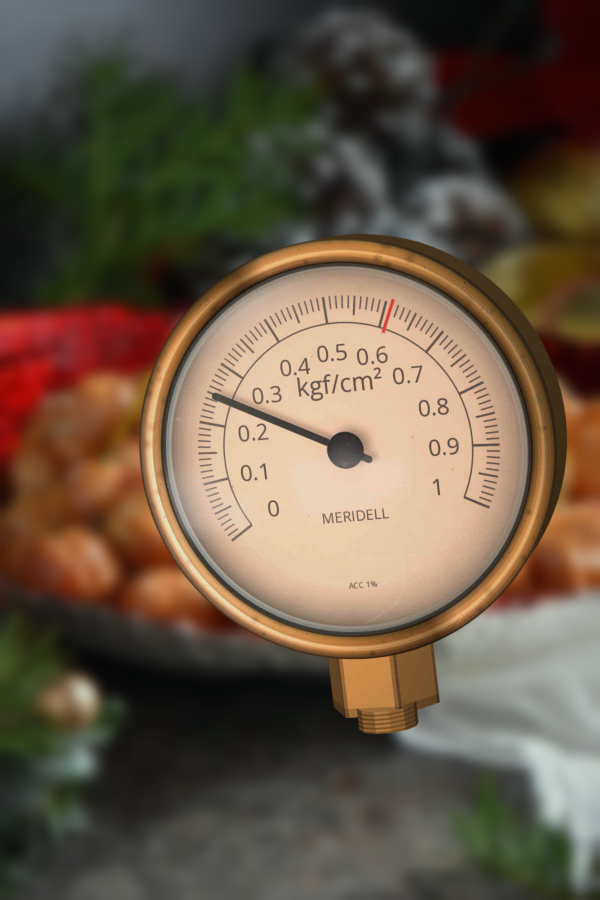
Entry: 0.25 kg/cm²
